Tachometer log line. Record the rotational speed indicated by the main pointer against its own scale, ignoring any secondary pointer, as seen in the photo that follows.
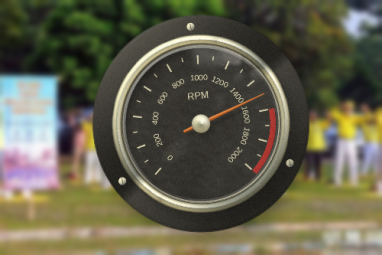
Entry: 1500 rpm
